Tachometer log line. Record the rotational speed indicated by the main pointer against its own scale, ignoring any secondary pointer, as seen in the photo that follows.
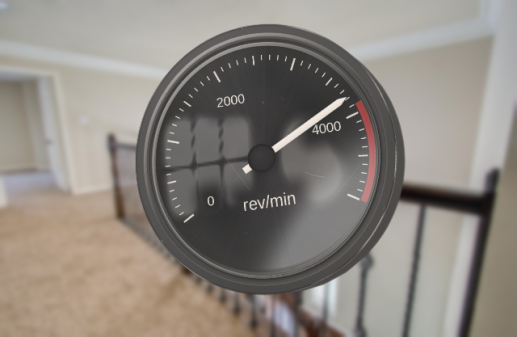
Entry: 3800 rpm
